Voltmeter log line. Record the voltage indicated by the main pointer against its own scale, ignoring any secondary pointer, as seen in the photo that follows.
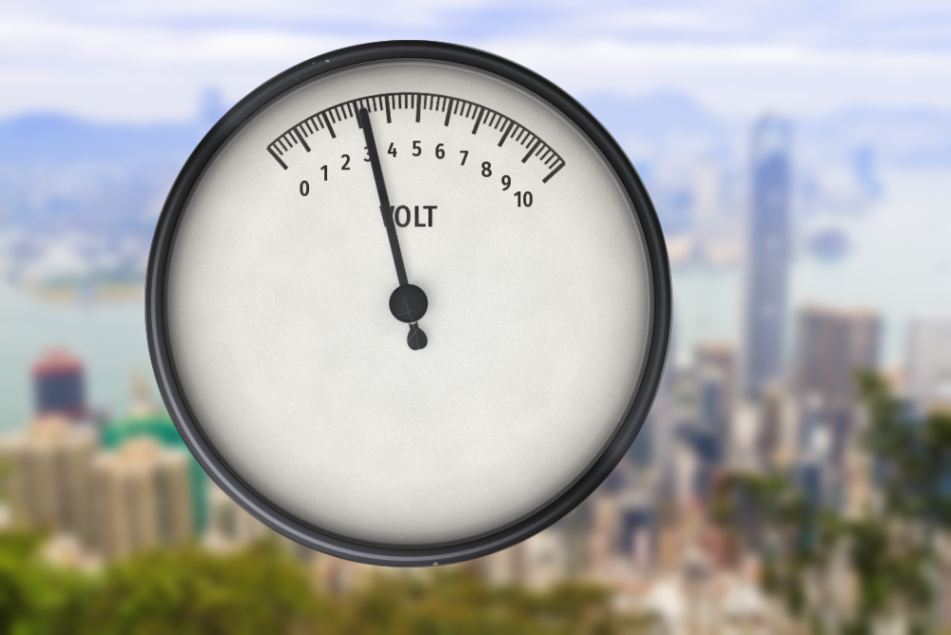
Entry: 3.2 V
